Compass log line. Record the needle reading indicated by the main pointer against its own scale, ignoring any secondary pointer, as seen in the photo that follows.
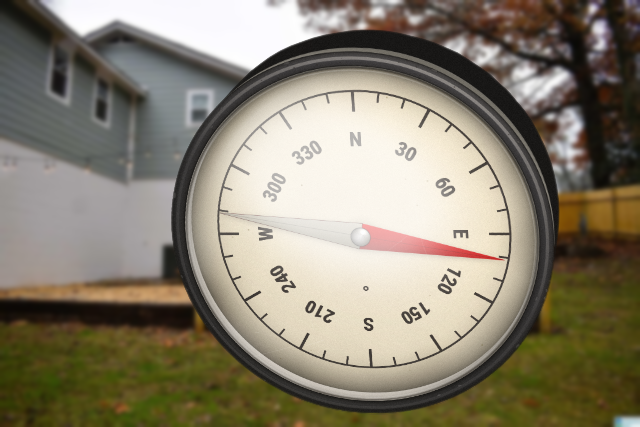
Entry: 100 °
